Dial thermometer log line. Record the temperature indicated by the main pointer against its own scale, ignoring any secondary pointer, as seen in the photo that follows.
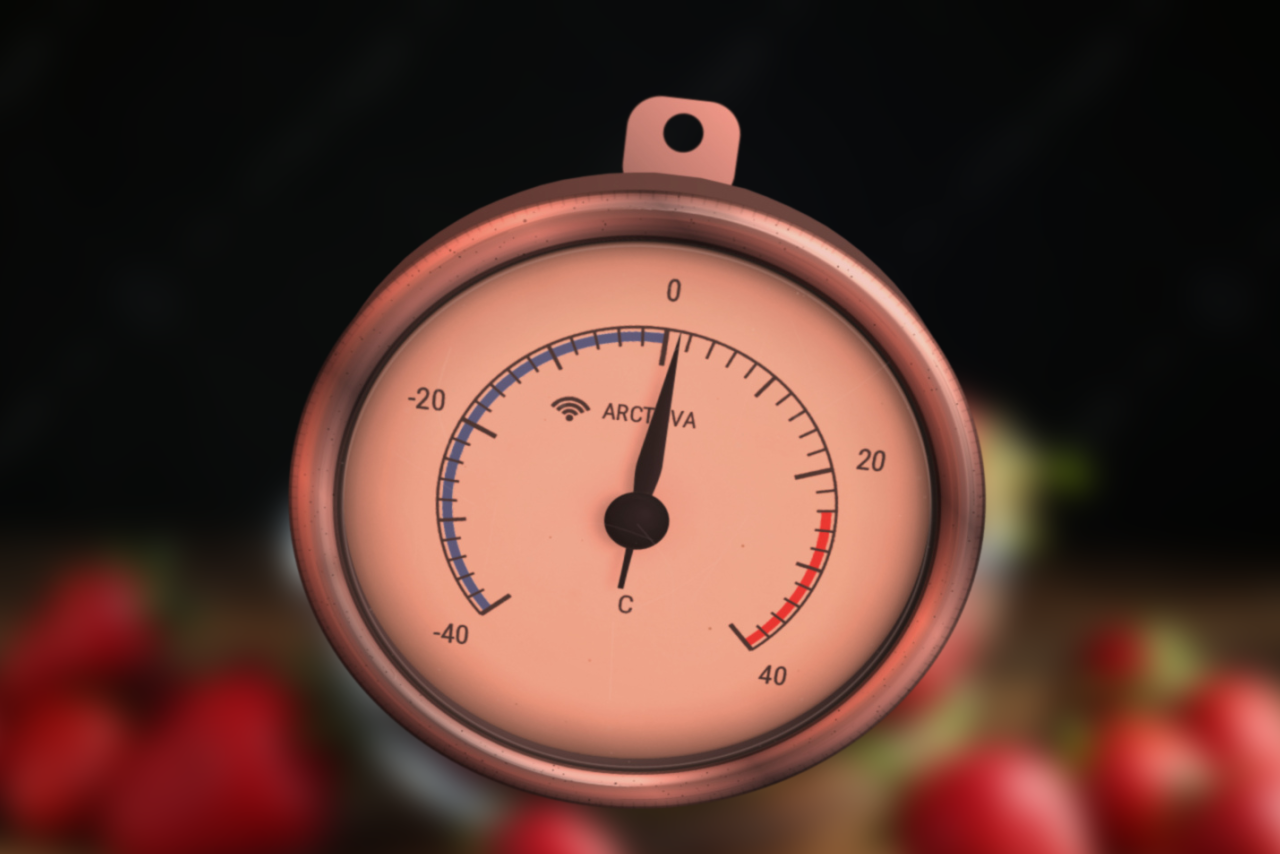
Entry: 1 °C
